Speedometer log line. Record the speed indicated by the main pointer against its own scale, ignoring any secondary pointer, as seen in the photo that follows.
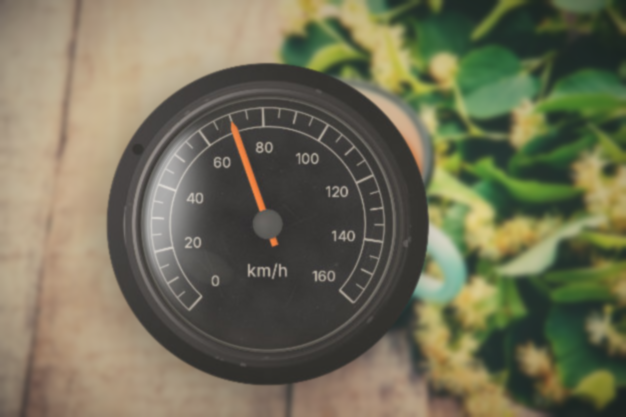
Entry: 70 km/h
